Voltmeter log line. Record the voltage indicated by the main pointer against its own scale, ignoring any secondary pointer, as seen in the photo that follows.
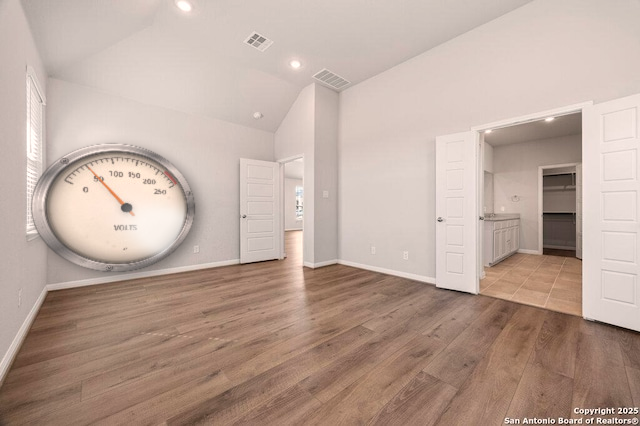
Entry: 50 V
